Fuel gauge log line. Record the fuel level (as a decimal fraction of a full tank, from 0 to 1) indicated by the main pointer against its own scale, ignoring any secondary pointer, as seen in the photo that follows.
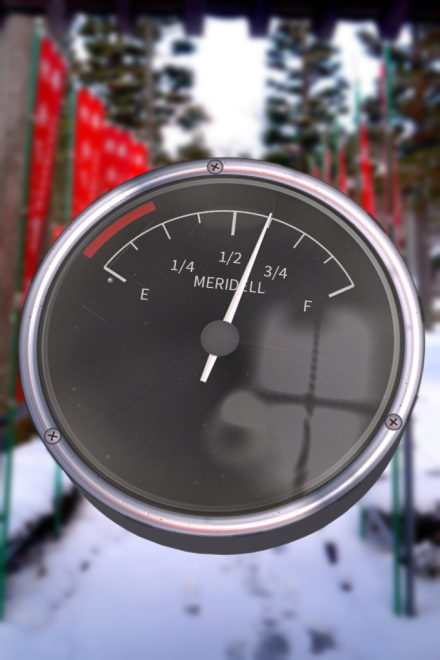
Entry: 0.625
